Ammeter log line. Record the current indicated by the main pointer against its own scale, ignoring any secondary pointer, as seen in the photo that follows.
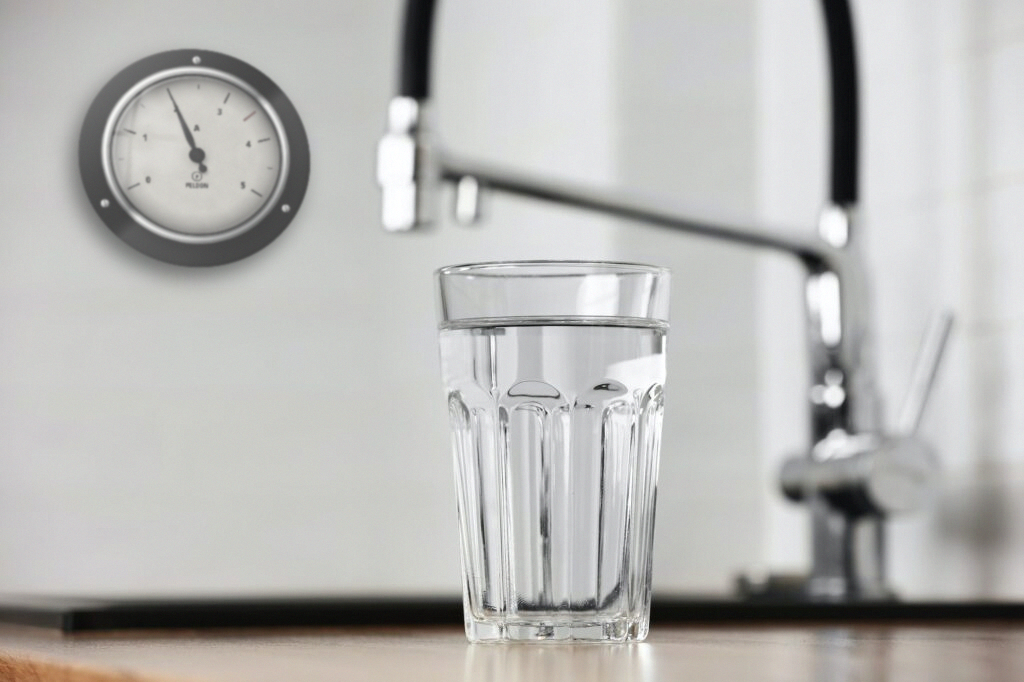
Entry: 2 A
